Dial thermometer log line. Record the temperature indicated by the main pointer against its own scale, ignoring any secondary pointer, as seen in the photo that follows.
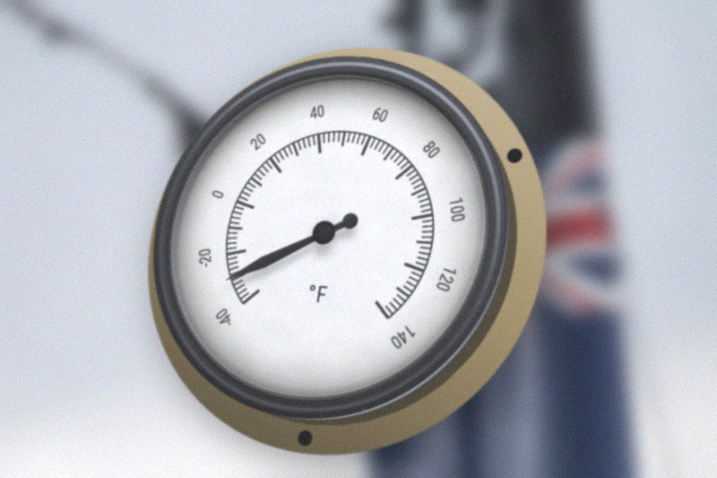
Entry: -30 °F
